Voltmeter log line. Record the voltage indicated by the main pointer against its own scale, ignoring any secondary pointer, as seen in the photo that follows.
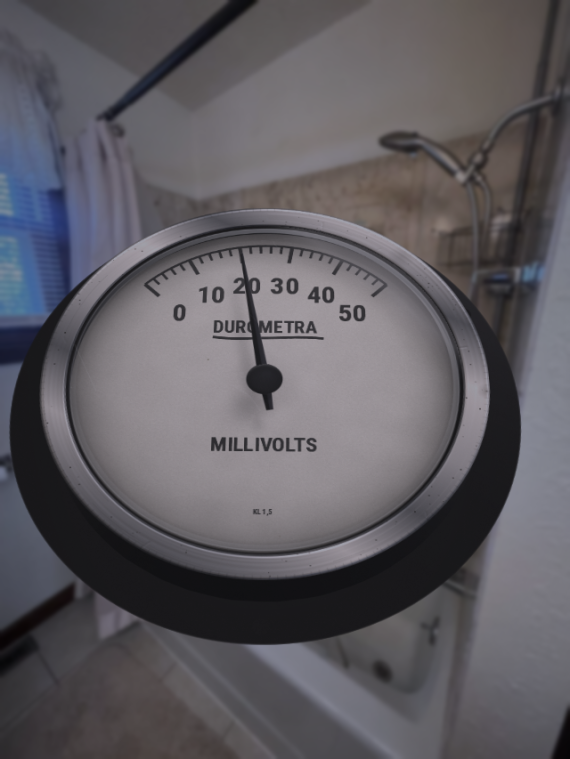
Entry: 20 mV
